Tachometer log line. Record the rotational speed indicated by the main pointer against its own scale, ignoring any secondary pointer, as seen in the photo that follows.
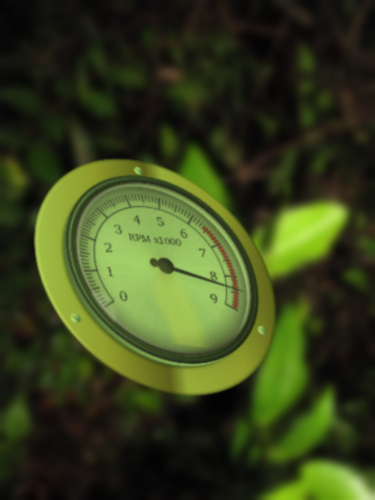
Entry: 8500 rpm
